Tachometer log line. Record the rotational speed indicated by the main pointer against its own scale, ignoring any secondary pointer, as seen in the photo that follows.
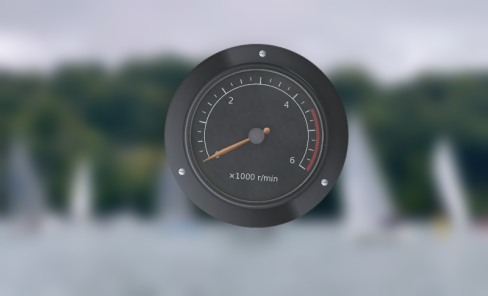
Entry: 0 rpm
